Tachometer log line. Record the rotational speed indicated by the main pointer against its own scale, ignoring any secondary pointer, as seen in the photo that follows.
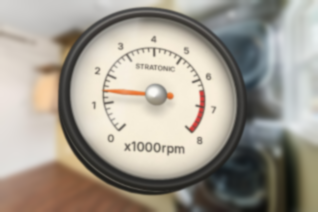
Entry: 1400 rpm
